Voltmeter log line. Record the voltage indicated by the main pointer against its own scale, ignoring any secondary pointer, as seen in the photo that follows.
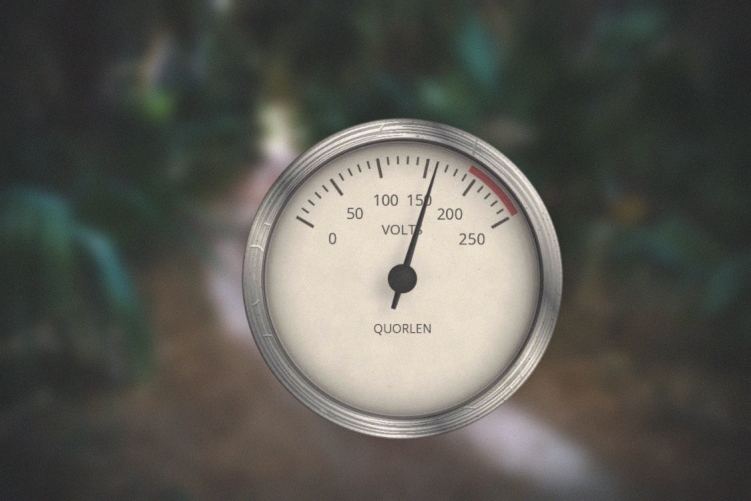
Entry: 160 V
